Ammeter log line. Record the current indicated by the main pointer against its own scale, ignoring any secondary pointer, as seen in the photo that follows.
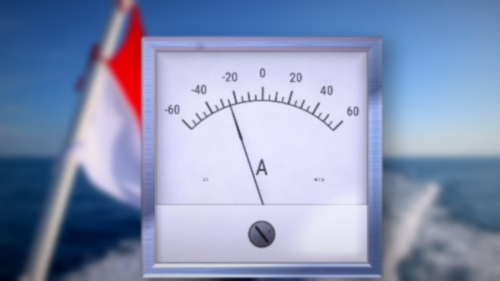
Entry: -25 A
